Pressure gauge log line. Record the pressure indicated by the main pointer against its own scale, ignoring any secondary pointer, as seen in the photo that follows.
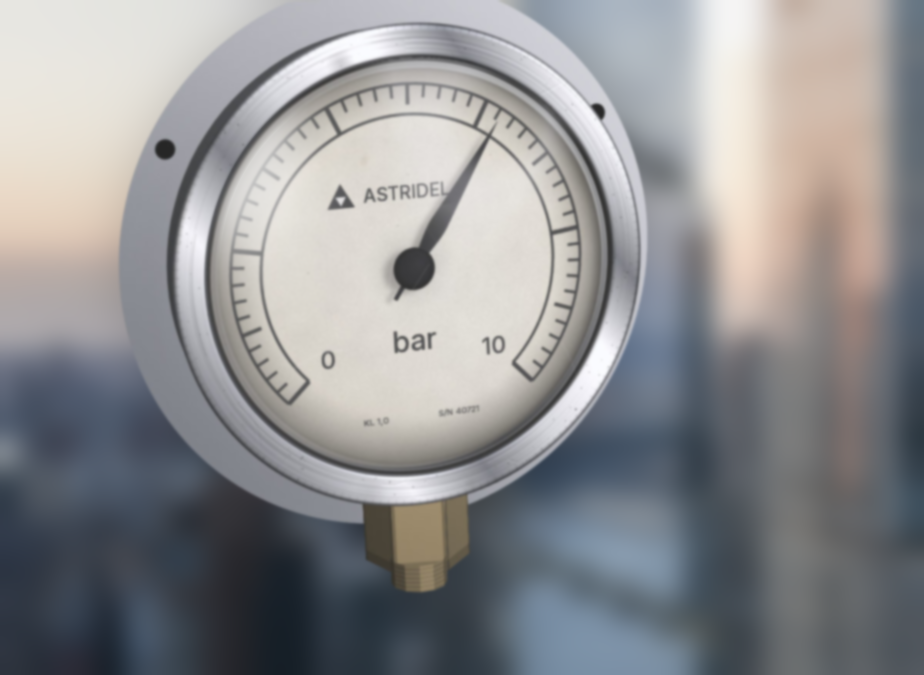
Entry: 6.2 bar
